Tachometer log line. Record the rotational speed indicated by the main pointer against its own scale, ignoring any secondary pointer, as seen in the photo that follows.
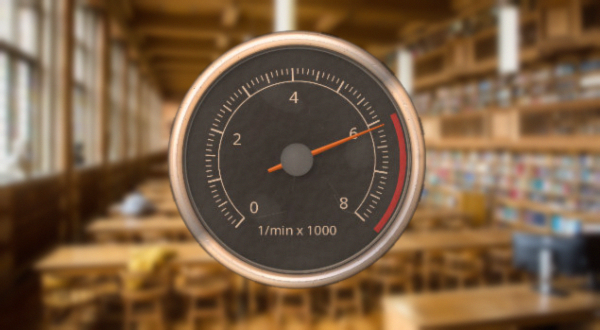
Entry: 6100 rpm
